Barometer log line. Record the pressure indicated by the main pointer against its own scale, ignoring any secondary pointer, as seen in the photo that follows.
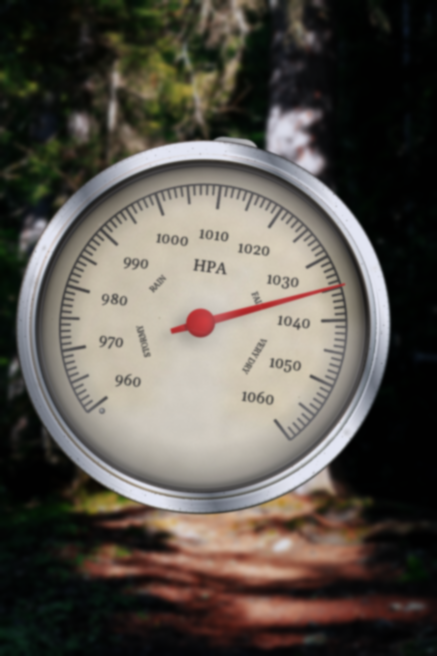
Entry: 1035 hPa
